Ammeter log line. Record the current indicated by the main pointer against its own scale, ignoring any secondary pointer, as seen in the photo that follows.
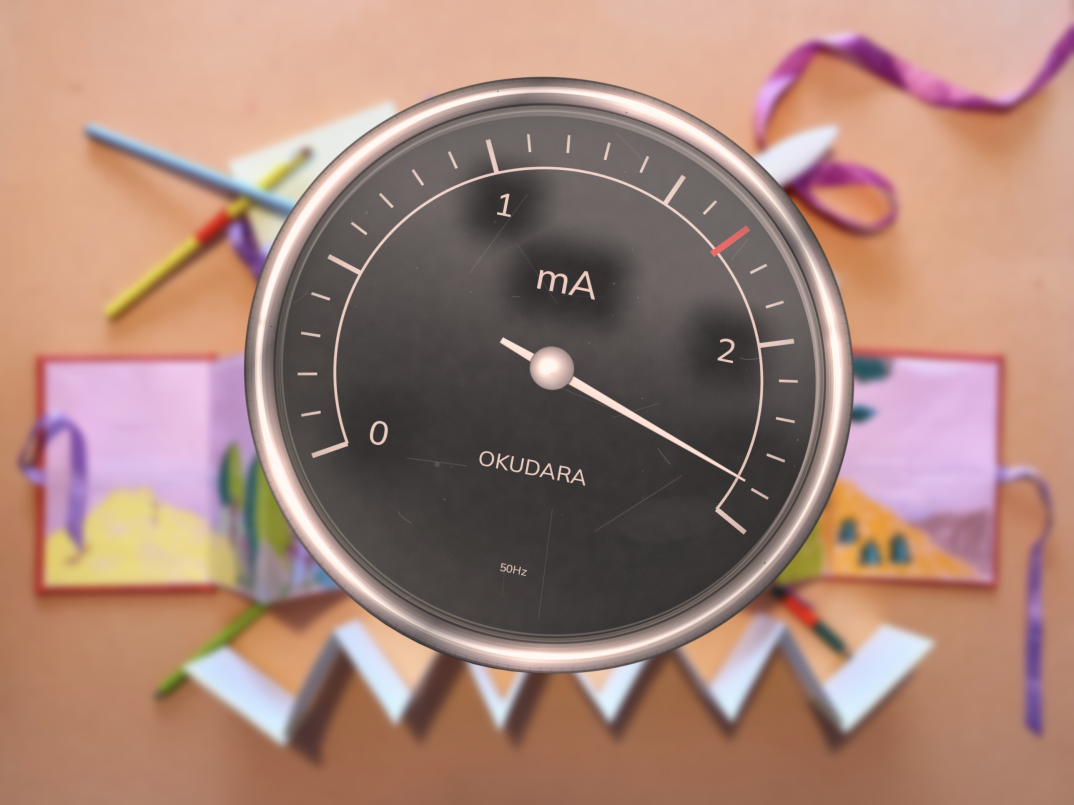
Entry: 2.4 mA
